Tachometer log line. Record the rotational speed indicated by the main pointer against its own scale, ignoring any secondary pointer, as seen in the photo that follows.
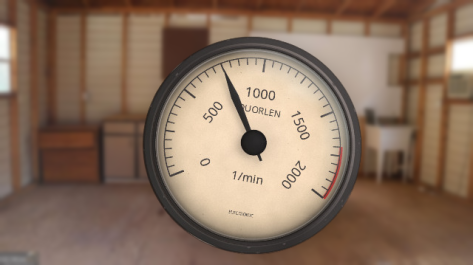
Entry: 750 rpm
